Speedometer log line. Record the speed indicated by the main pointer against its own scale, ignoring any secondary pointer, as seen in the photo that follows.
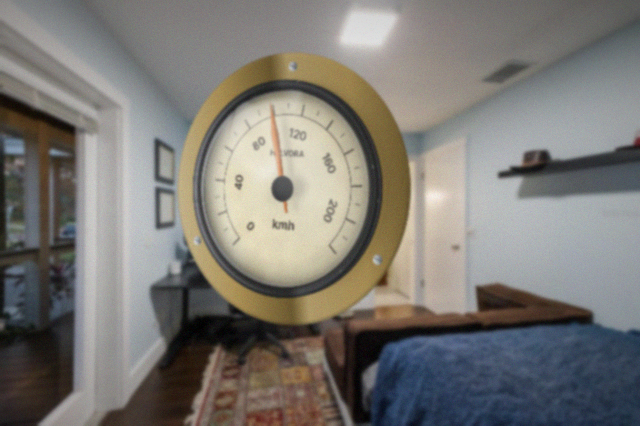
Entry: 100 km/h
